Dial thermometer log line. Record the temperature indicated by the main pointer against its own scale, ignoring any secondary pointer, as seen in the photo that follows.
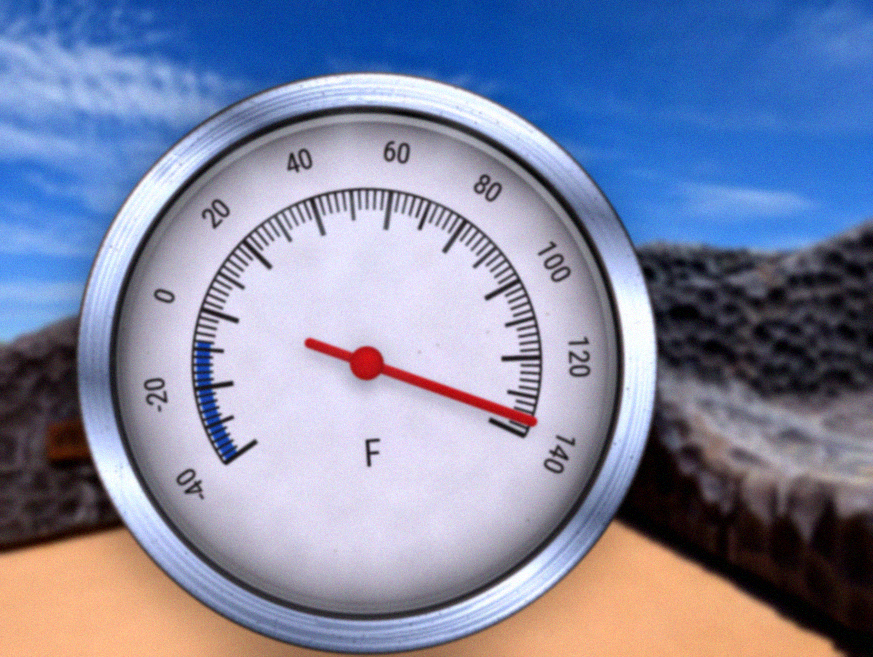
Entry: 136 °F
